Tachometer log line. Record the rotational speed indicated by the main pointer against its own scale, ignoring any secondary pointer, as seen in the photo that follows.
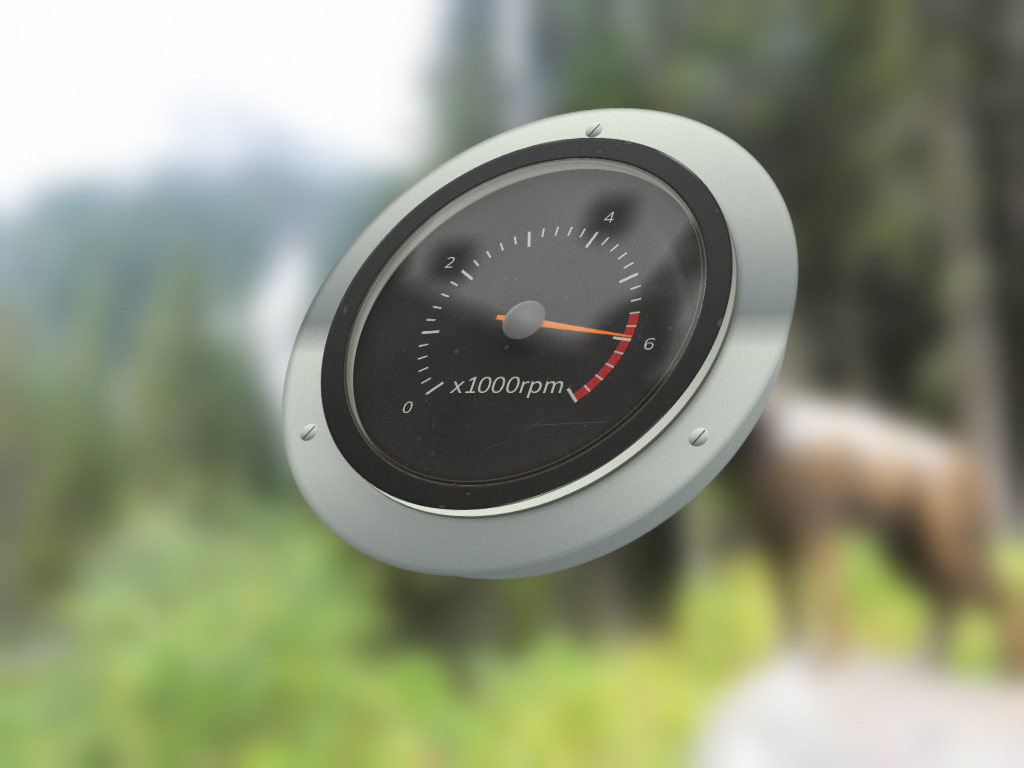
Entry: 6000 rpm
